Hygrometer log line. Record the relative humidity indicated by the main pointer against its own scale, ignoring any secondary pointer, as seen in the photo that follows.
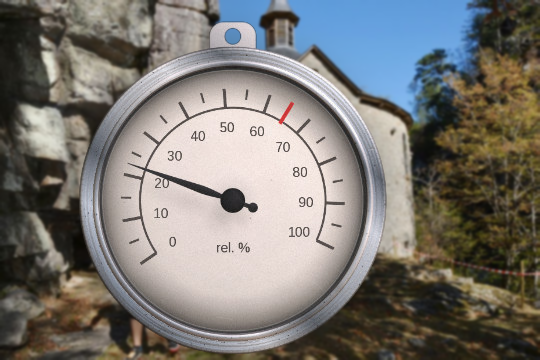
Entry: 22.5 %
